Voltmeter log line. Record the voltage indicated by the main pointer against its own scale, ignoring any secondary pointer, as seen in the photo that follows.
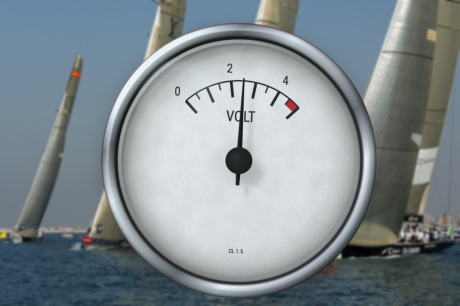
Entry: 2.5 V
